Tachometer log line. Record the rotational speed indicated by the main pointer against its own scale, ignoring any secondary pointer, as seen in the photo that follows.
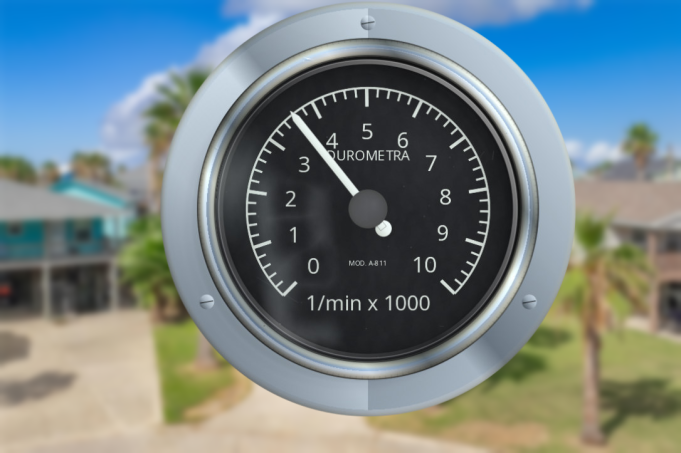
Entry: 3600 rpm
